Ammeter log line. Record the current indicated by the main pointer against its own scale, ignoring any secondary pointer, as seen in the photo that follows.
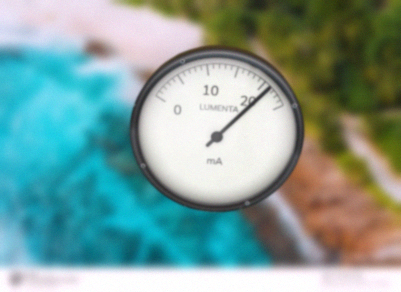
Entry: 21 mA
